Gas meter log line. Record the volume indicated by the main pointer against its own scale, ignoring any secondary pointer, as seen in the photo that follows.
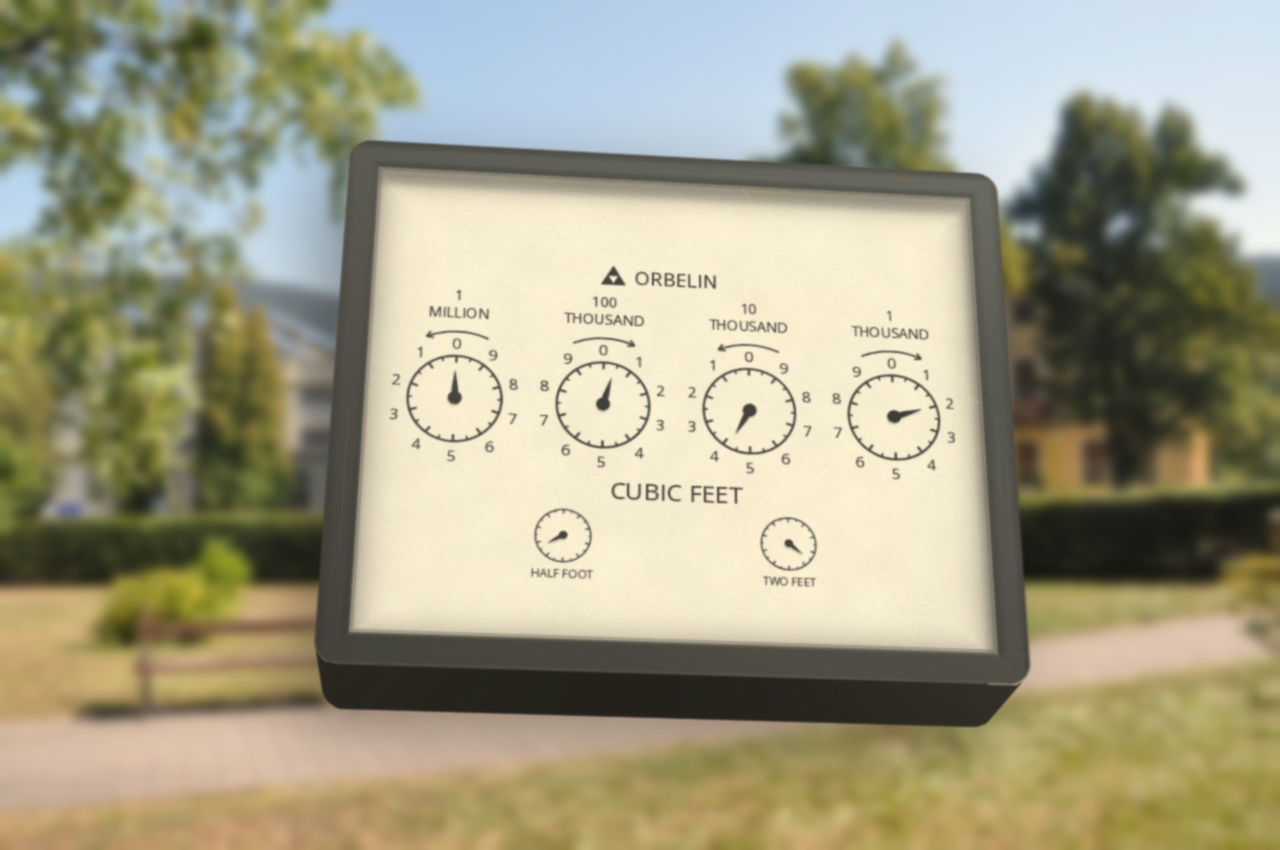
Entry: 4200 ft³
